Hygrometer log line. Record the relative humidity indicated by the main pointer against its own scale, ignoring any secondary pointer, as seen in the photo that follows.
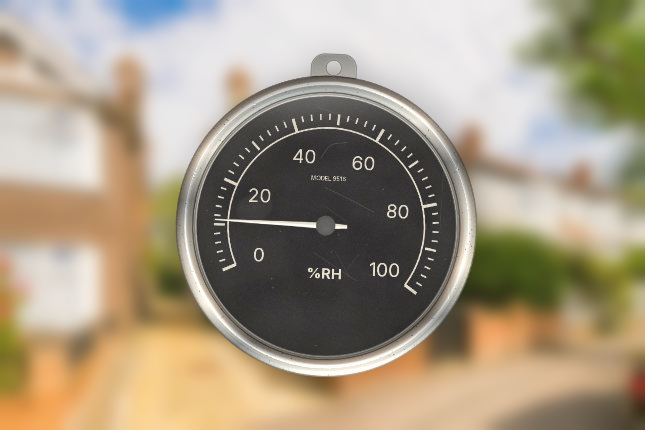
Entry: 11 %
